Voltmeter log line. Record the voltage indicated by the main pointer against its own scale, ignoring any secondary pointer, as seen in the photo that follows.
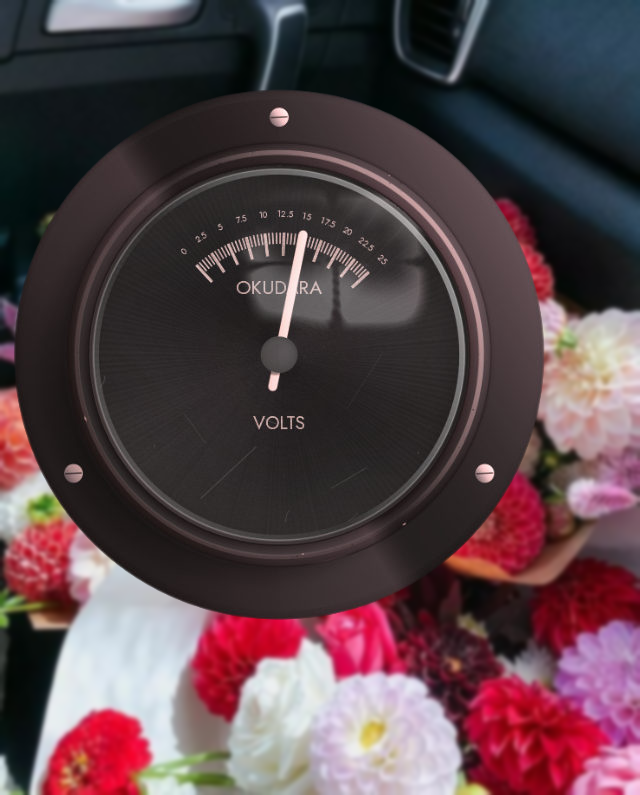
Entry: 15 V
